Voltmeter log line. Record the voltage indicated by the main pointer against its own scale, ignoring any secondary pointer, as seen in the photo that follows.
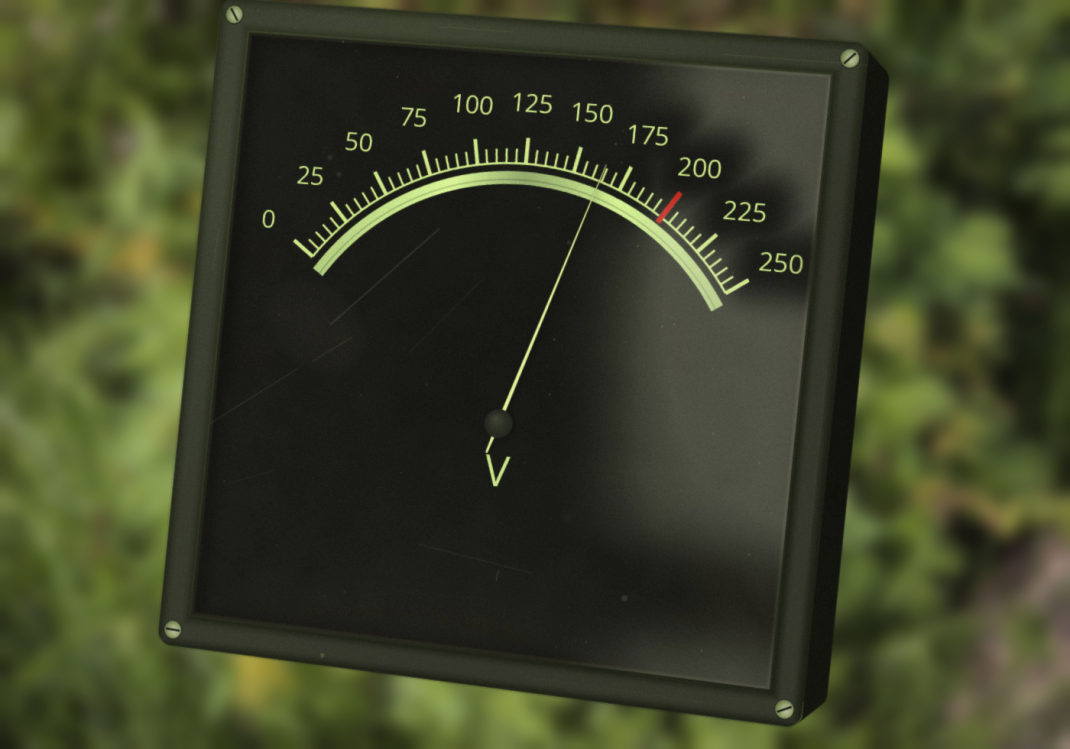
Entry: 165 V
